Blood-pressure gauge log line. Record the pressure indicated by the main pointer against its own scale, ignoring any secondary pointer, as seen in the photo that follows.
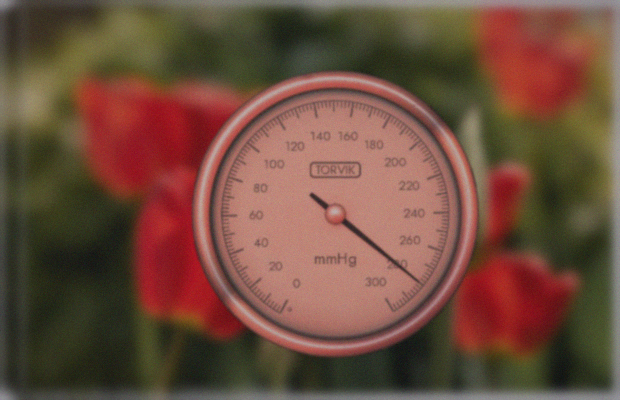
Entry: 280 mmHg
